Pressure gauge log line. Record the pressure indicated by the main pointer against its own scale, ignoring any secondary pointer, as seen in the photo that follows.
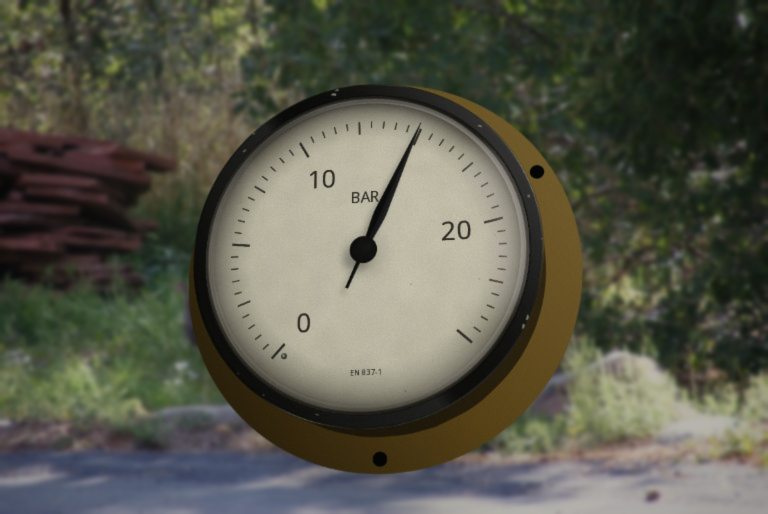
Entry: 15 bar
